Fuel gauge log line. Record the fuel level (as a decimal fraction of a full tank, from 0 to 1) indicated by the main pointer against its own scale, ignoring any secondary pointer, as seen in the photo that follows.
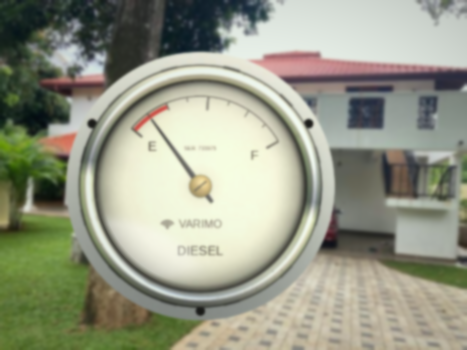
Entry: 0.125
